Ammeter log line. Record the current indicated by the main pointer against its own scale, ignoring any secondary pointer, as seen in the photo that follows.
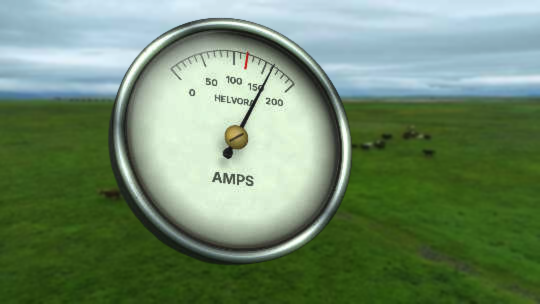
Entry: 160 A
